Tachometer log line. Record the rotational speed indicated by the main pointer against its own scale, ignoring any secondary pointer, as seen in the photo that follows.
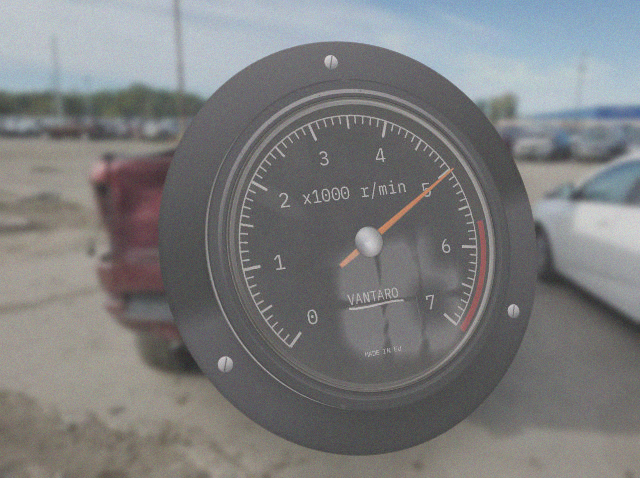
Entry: 5000 rpm
